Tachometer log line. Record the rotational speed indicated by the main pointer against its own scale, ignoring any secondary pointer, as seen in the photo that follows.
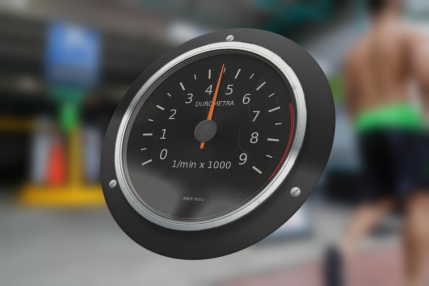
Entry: 4500 rpm
